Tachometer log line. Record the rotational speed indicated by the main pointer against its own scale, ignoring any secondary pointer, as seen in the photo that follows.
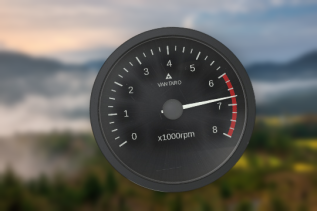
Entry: 6750 rpm
